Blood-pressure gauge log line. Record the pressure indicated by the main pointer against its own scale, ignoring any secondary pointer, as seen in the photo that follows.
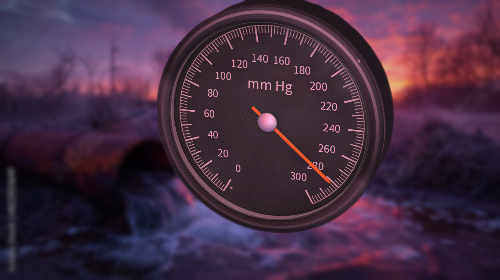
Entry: 280 mmHg
